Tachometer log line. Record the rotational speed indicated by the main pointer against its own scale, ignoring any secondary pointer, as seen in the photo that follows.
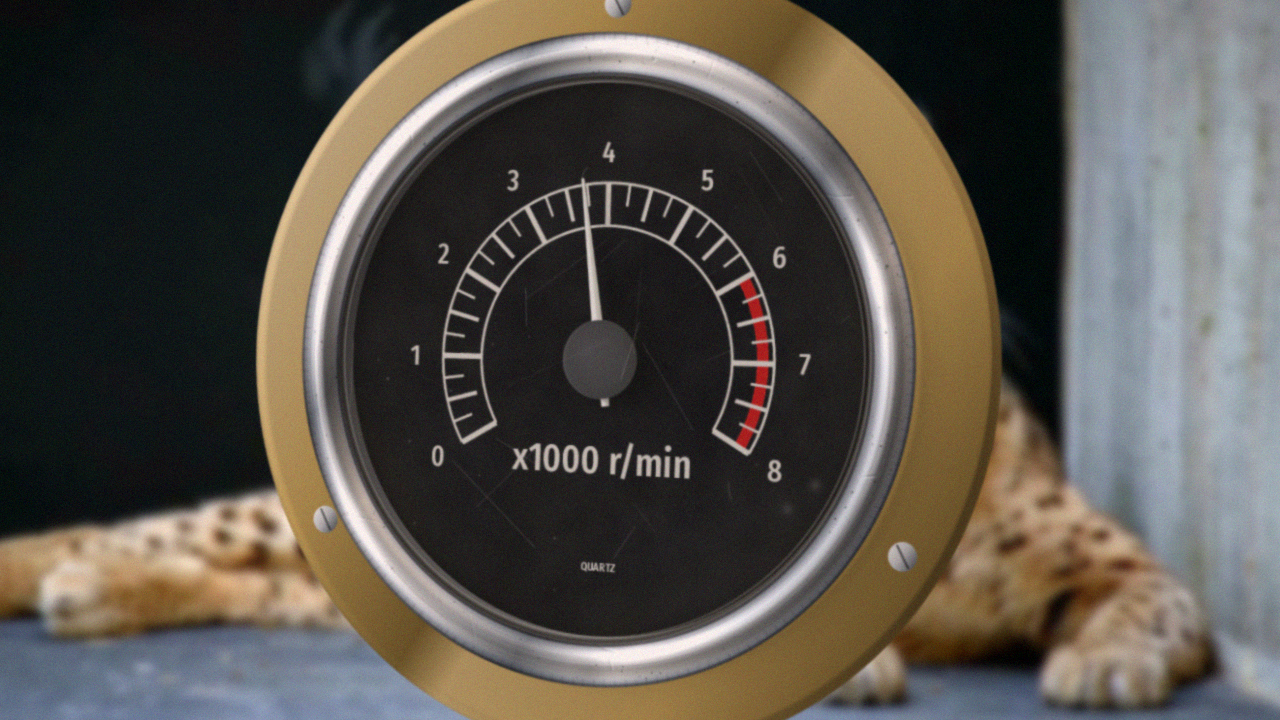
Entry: 3750 rpm
